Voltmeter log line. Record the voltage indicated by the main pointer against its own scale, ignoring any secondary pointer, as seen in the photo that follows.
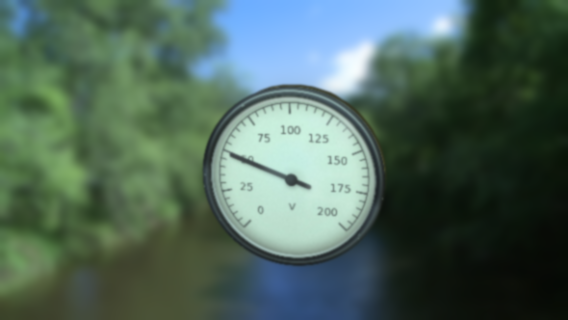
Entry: 50 V
